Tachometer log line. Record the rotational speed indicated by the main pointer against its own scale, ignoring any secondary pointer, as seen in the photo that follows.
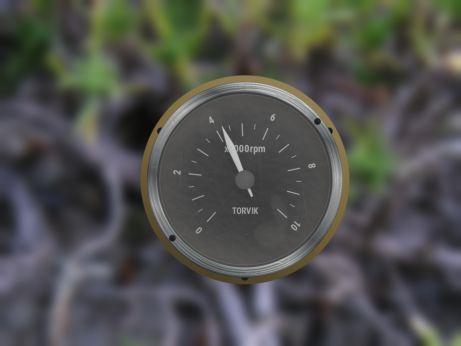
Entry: 4250 rpm
